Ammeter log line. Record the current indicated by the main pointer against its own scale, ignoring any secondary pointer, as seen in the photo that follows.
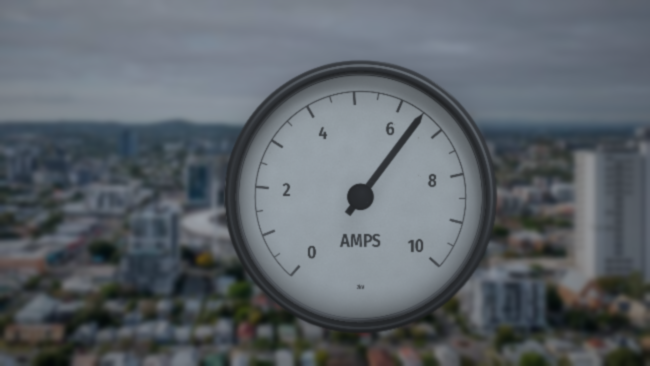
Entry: 6.5 A
